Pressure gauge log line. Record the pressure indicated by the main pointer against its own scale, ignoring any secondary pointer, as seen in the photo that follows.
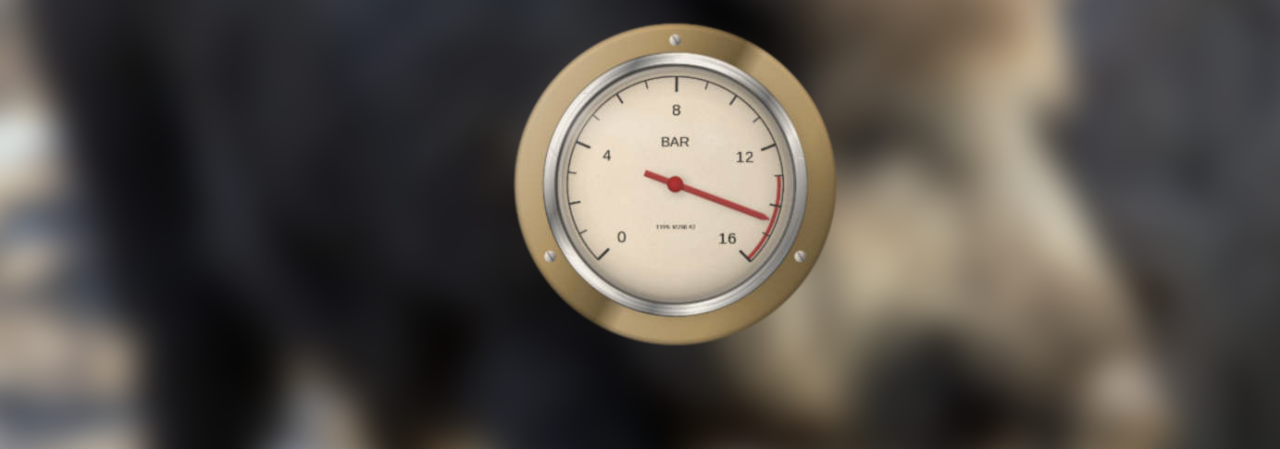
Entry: 14.5 bar
